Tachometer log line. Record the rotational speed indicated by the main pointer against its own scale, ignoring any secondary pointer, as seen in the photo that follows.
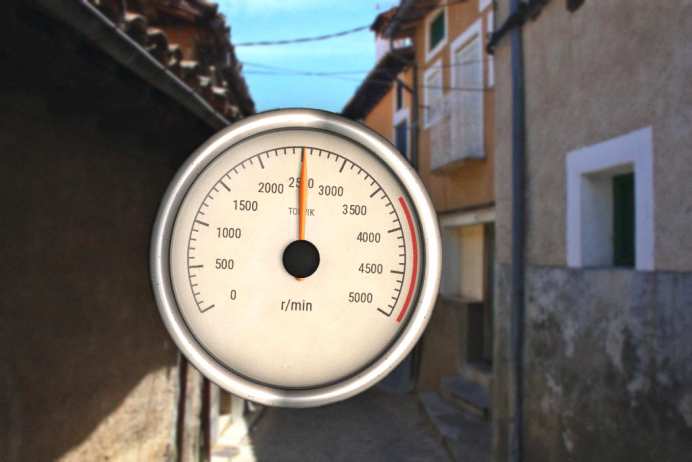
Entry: 2500 rpm
